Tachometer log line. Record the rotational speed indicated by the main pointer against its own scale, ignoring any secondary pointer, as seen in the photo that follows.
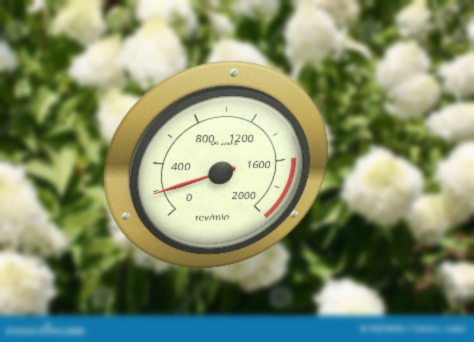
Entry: 200 rpm
